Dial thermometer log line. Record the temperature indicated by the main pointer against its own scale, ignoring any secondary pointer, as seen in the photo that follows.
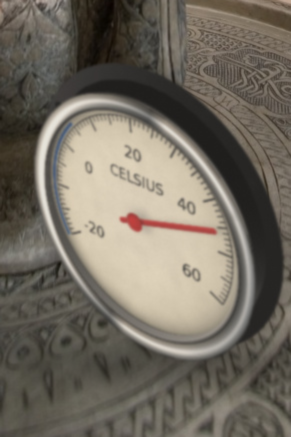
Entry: 45 °C
